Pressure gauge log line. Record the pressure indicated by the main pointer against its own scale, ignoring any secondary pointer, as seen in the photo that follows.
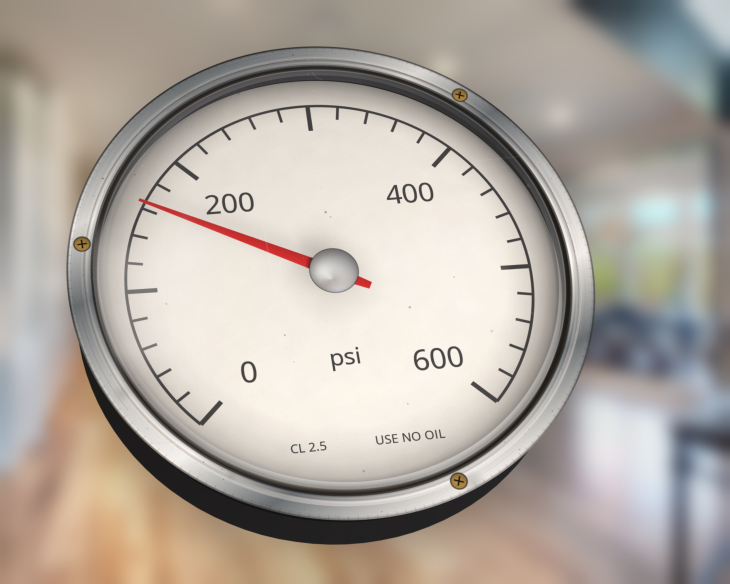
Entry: 160 psi
